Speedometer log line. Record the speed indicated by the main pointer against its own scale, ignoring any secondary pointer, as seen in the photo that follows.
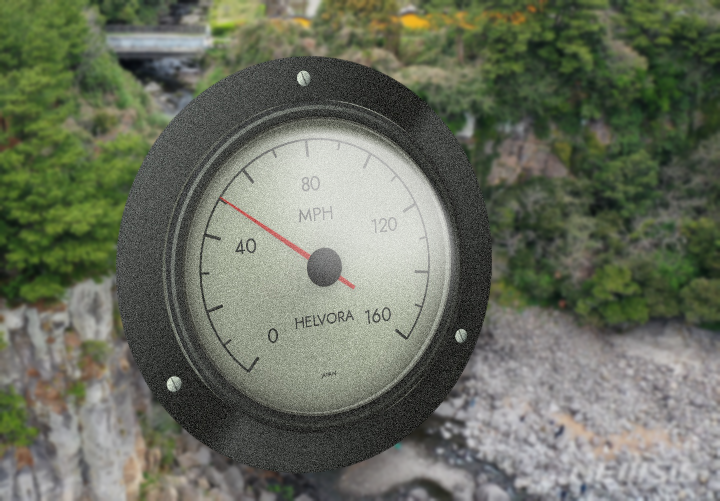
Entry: 50 mph
